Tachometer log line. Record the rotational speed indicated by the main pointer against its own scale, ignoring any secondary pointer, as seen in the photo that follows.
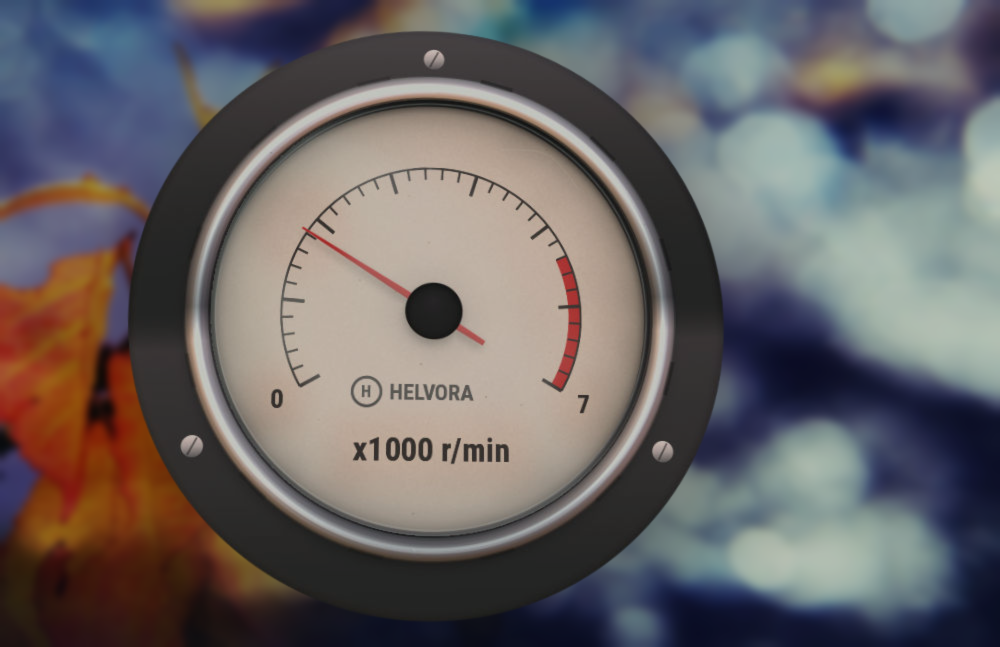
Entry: 1800 rpm
